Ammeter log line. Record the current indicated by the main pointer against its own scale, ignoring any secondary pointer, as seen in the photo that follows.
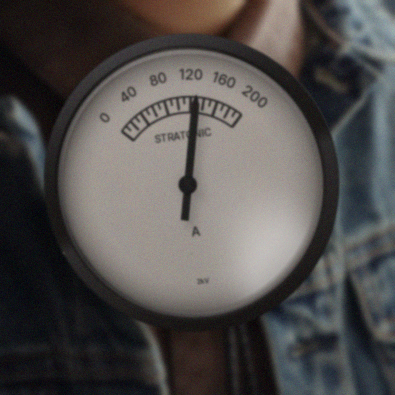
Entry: 130 A
